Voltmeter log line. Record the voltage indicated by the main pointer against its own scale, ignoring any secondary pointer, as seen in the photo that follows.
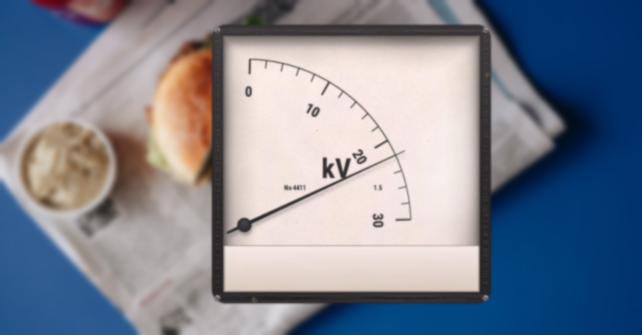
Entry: 22 kV
